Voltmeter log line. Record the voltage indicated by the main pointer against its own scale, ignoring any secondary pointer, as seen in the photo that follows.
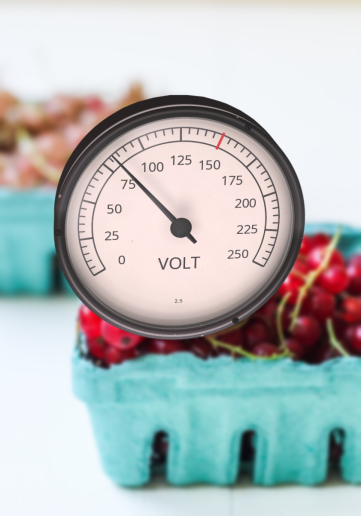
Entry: 82.5 V
